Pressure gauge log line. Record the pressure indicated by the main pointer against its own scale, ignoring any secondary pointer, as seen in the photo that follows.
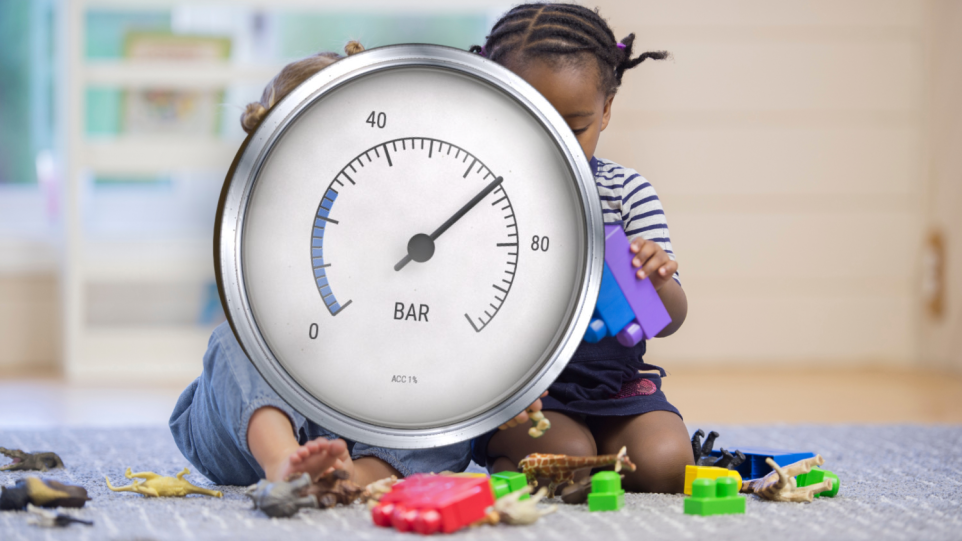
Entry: 66 bar
